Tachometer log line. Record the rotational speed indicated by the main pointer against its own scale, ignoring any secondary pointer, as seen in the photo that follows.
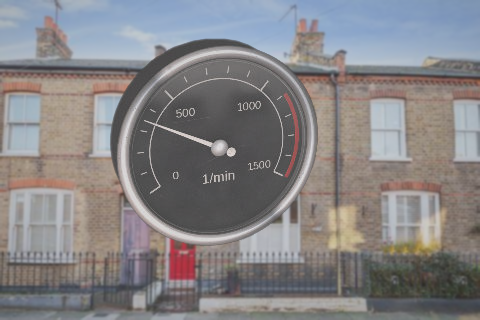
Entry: 350 rpm
